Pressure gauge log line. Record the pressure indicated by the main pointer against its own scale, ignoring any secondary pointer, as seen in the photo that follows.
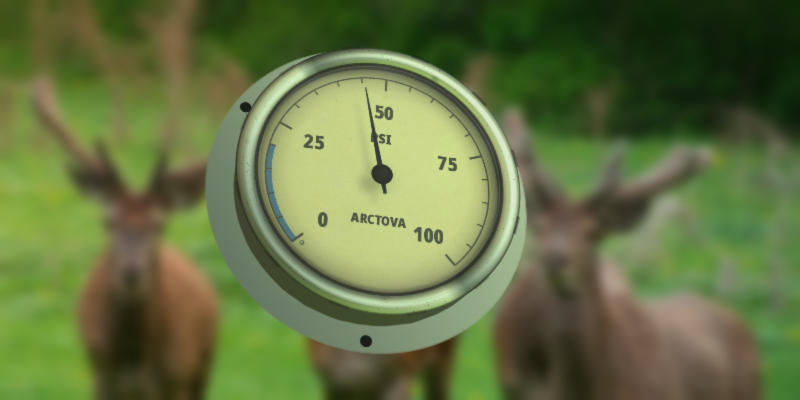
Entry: 45 psi
